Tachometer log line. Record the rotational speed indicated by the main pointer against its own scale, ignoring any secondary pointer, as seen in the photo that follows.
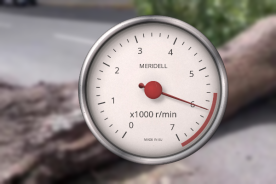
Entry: 6000 rpm
